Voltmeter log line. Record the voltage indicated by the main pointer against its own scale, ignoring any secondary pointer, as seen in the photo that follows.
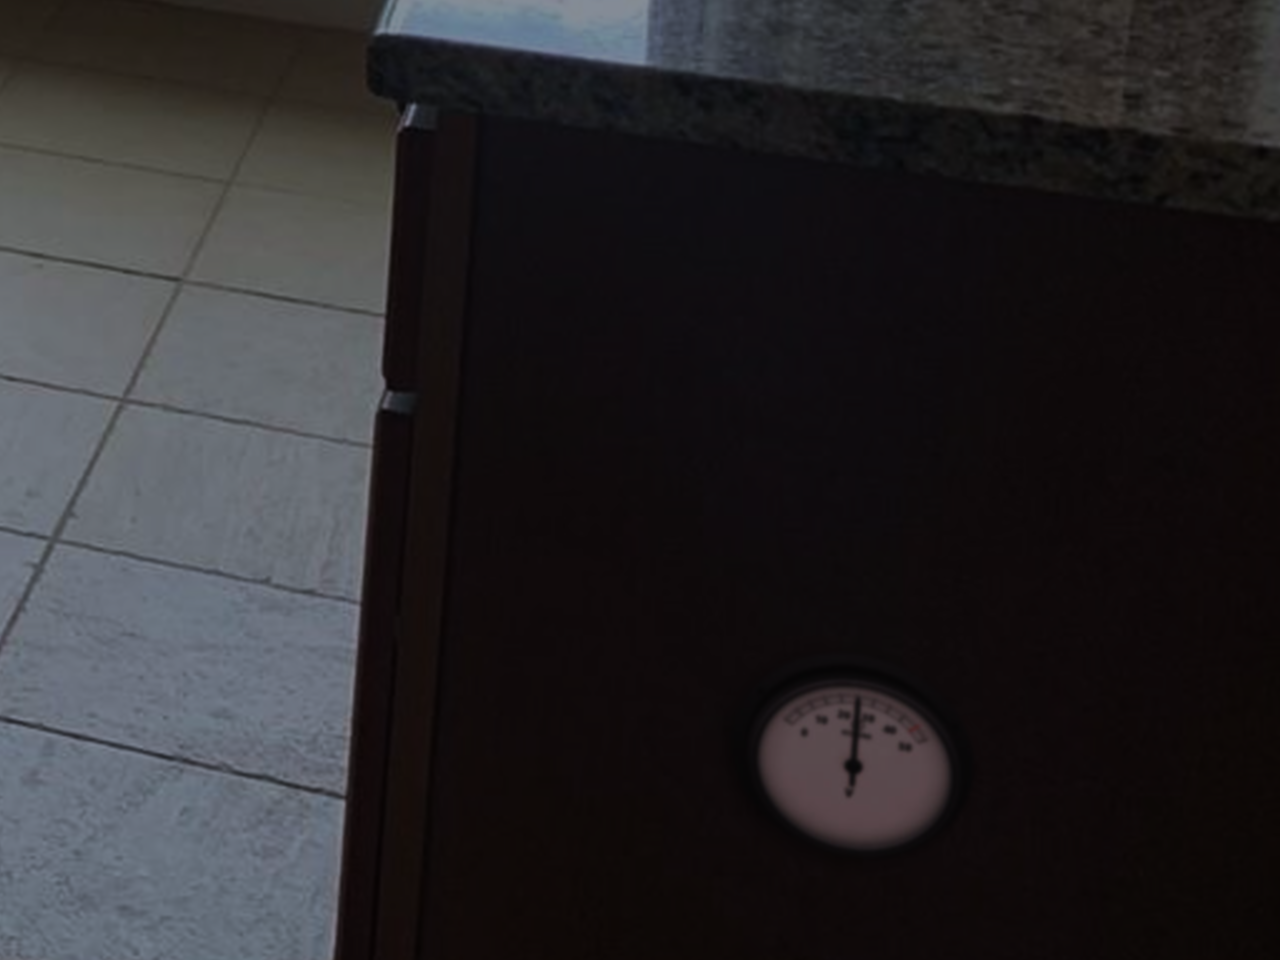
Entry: 25 V
